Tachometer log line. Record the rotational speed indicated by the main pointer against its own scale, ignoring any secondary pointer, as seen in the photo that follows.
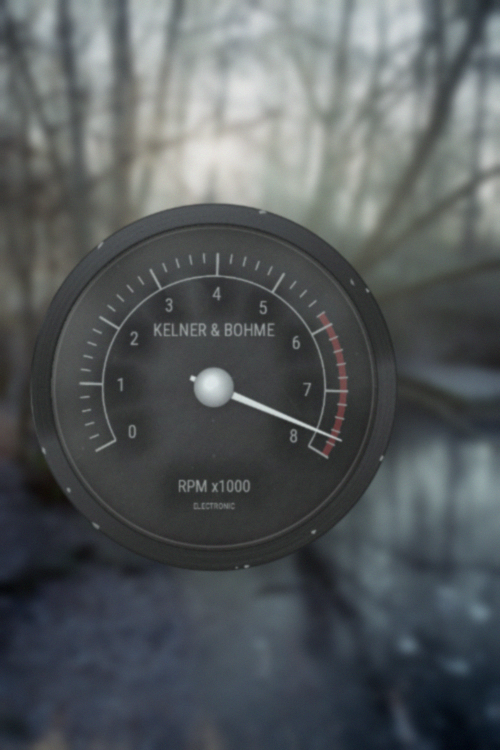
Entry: 7700 rpm
